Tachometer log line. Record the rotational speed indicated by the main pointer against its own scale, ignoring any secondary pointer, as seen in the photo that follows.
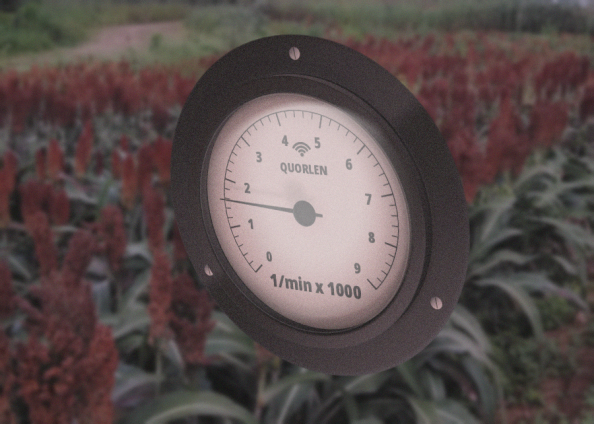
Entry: 1600 rpm
